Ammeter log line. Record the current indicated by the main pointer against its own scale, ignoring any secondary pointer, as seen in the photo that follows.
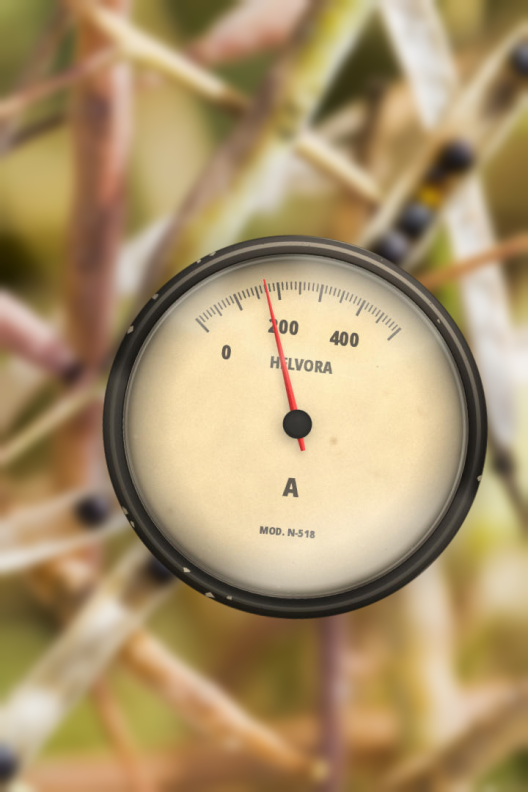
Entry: 170 A
